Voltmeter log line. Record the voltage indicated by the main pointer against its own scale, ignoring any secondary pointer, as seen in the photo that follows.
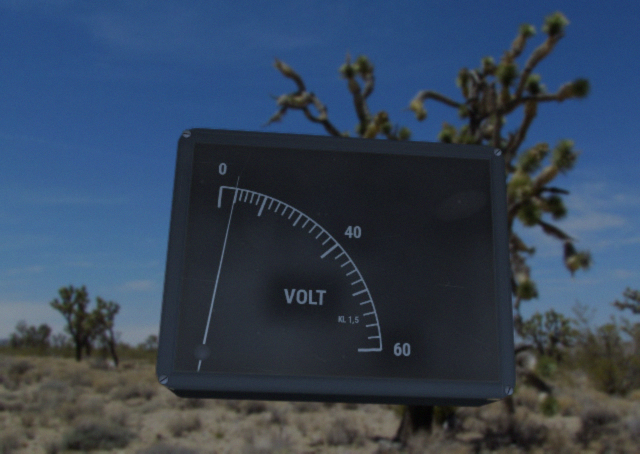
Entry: 10 V
